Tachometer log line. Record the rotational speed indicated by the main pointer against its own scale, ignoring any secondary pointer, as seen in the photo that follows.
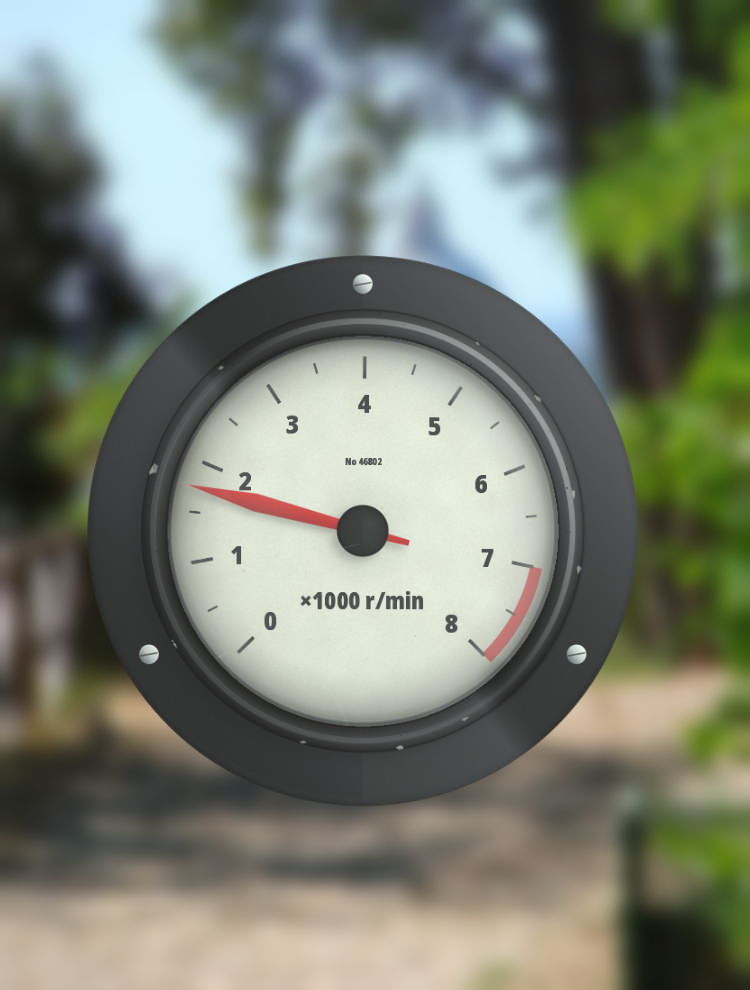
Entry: 1750 rpm
